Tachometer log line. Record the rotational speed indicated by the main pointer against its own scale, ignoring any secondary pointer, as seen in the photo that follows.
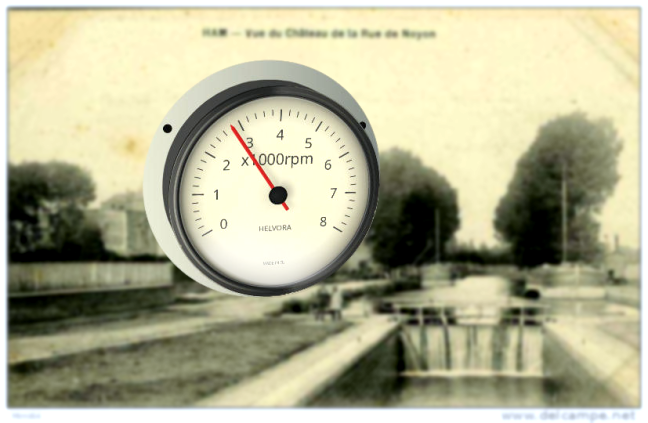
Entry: 2800 rpm
